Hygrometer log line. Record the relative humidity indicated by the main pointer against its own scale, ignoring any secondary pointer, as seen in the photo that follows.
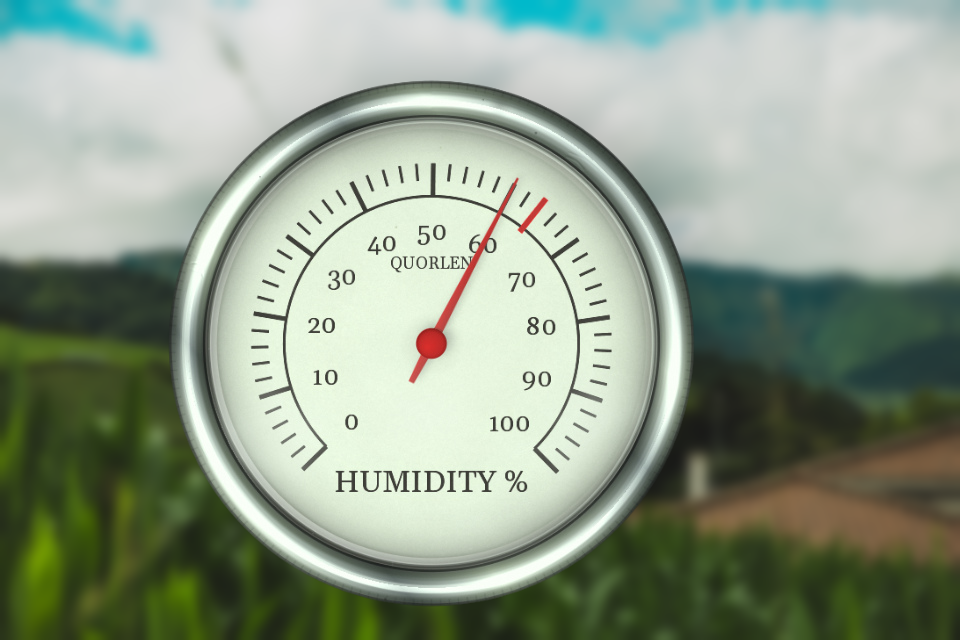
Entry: 60 %
